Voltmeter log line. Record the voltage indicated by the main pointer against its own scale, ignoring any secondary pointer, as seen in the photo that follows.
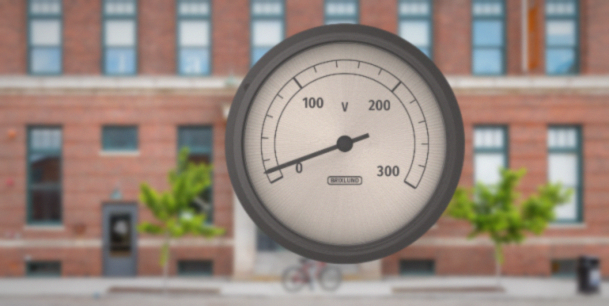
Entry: 10 V
